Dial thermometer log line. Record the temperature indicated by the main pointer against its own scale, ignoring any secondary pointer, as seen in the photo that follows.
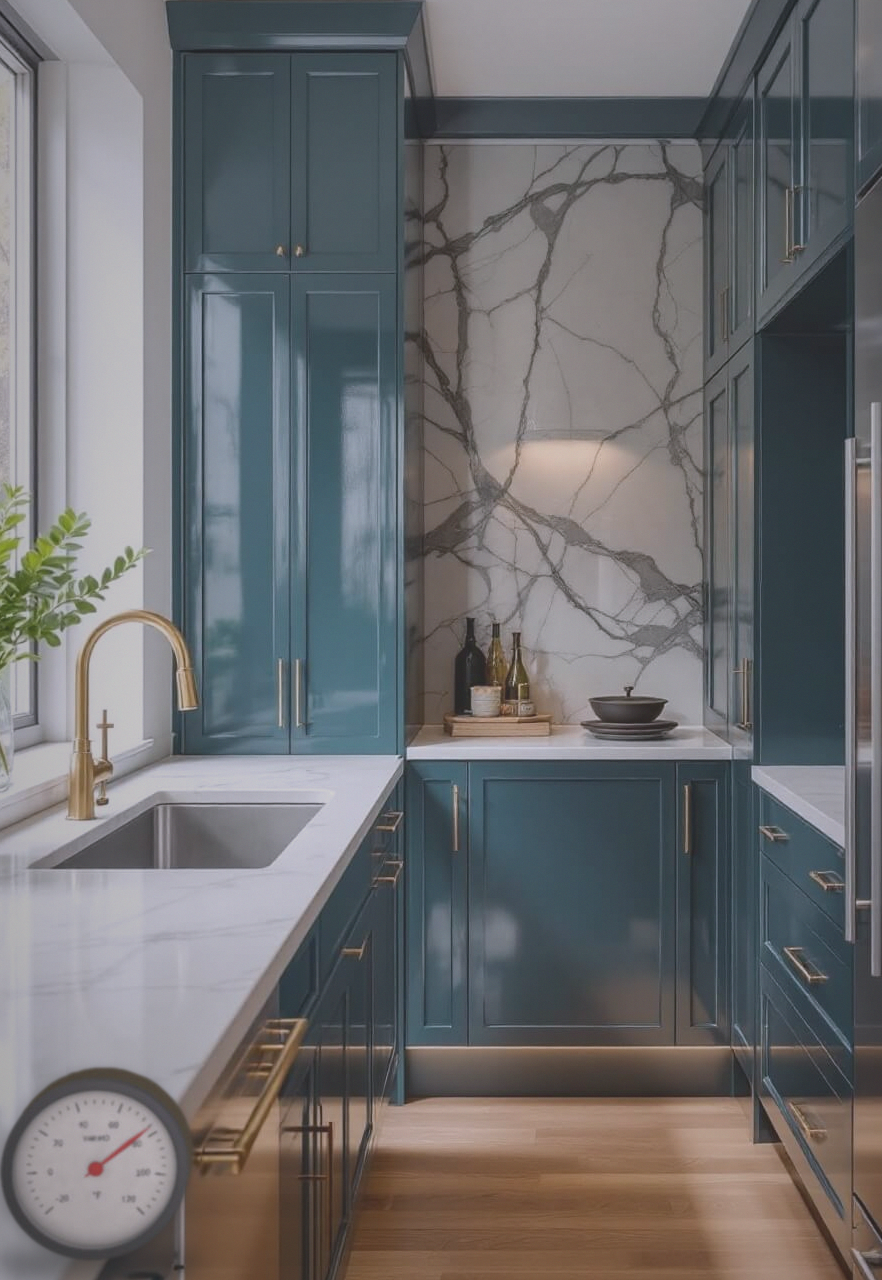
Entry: 76 °F
